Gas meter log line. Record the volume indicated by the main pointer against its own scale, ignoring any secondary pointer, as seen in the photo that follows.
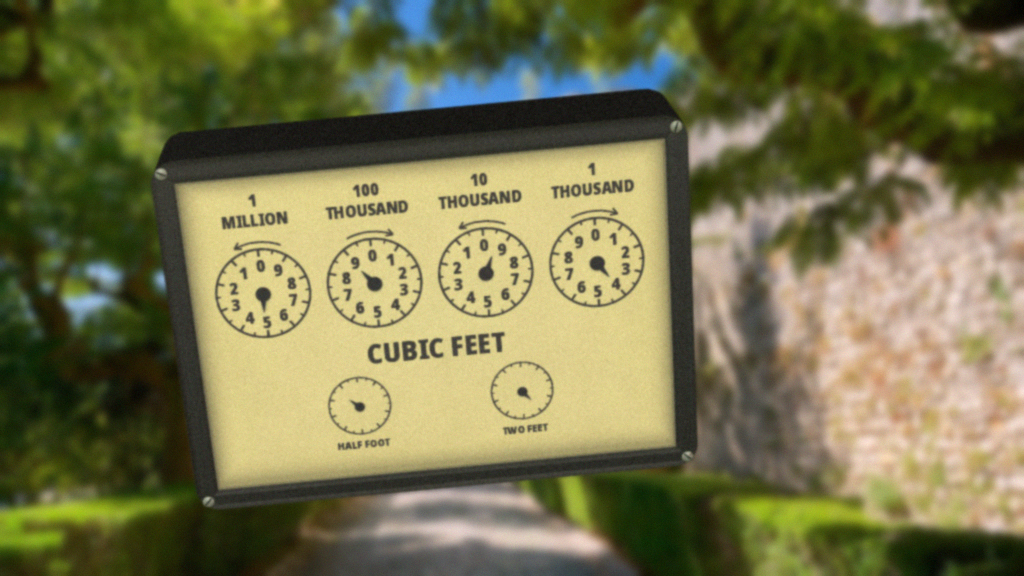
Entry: 489400 ft³
